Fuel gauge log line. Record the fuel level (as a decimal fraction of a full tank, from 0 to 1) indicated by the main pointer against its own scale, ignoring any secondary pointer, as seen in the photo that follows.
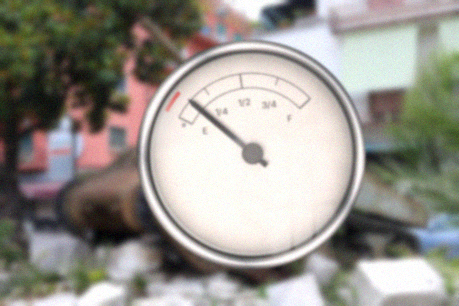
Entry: 0.125
